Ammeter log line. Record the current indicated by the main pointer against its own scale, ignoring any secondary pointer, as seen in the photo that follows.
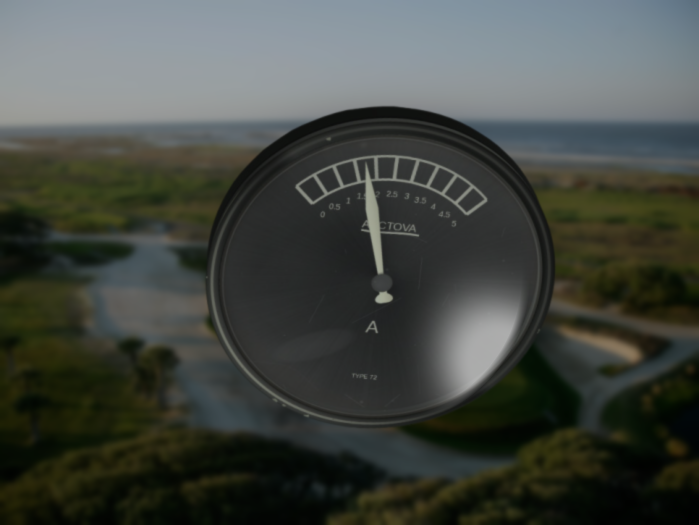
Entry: 1.75 A
